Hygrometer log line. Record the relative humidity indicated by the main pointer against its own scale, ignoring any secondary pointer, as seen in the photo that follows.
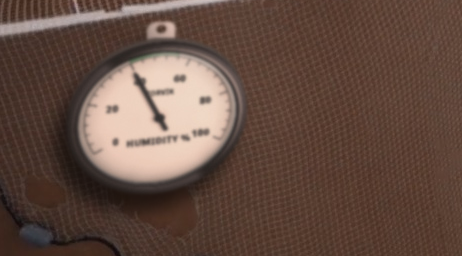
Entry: 40 %
